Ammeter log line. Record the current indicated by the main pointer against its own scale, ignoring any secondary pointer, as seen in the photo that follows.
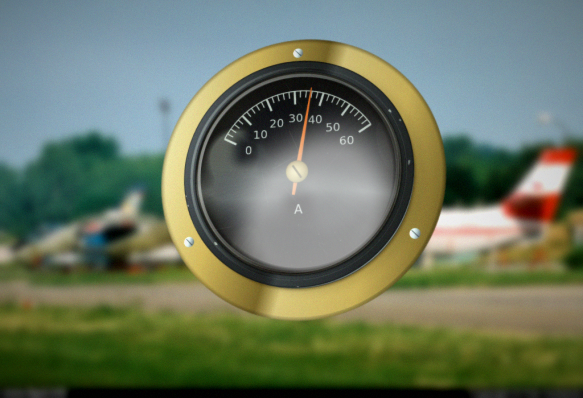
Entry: 36 A
